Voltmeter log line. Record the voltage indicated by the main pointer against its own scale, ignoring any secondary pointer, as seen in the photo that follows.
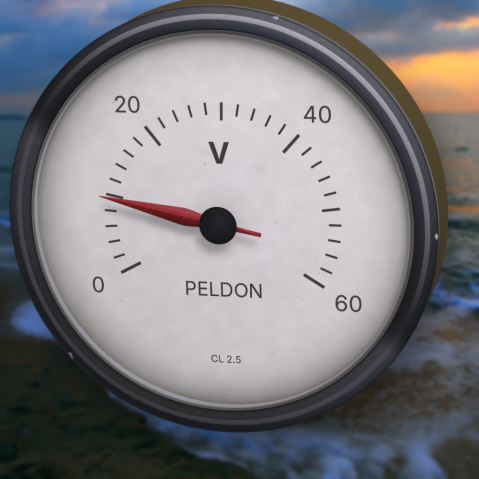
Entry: 10 V
